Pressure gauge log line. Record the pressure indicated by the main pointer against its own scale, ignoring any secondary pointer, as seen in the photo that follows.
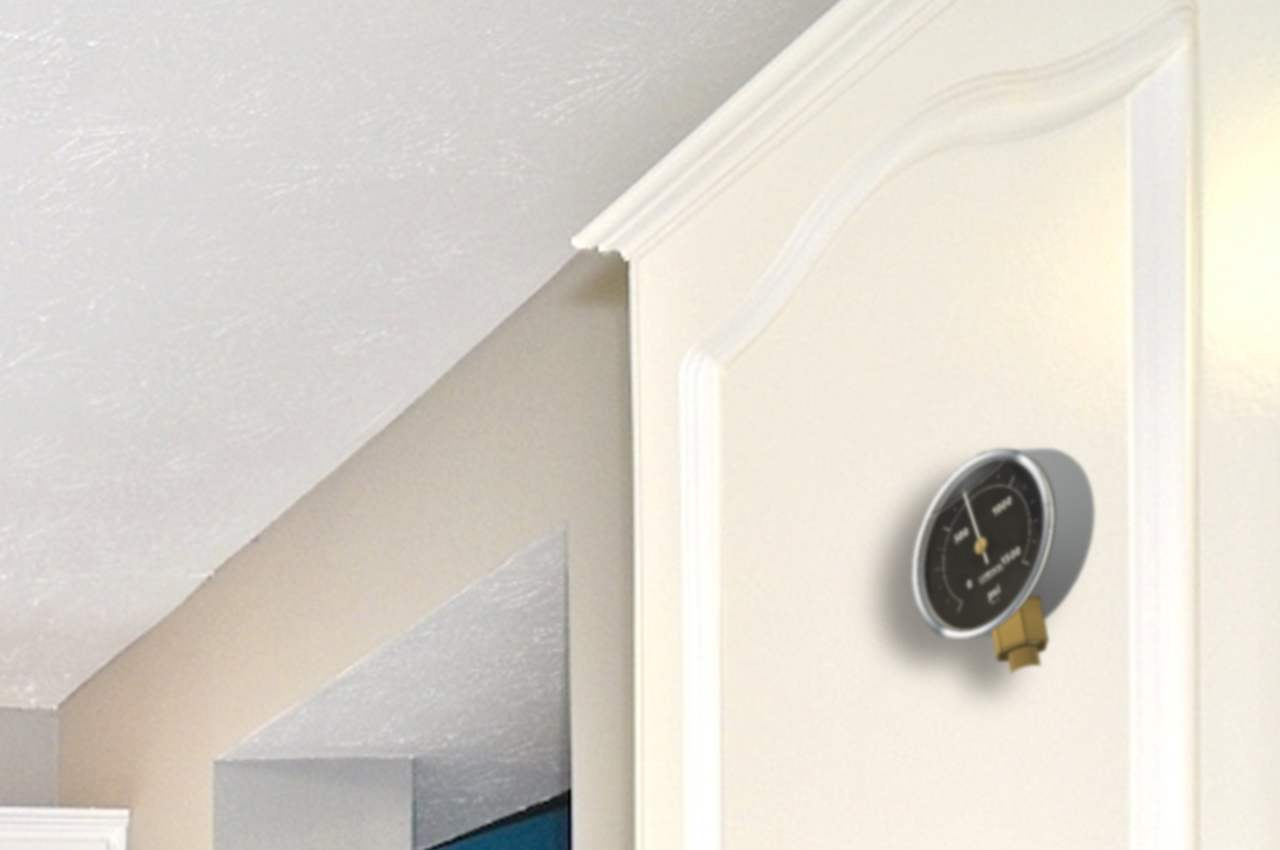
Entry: 700 psi
